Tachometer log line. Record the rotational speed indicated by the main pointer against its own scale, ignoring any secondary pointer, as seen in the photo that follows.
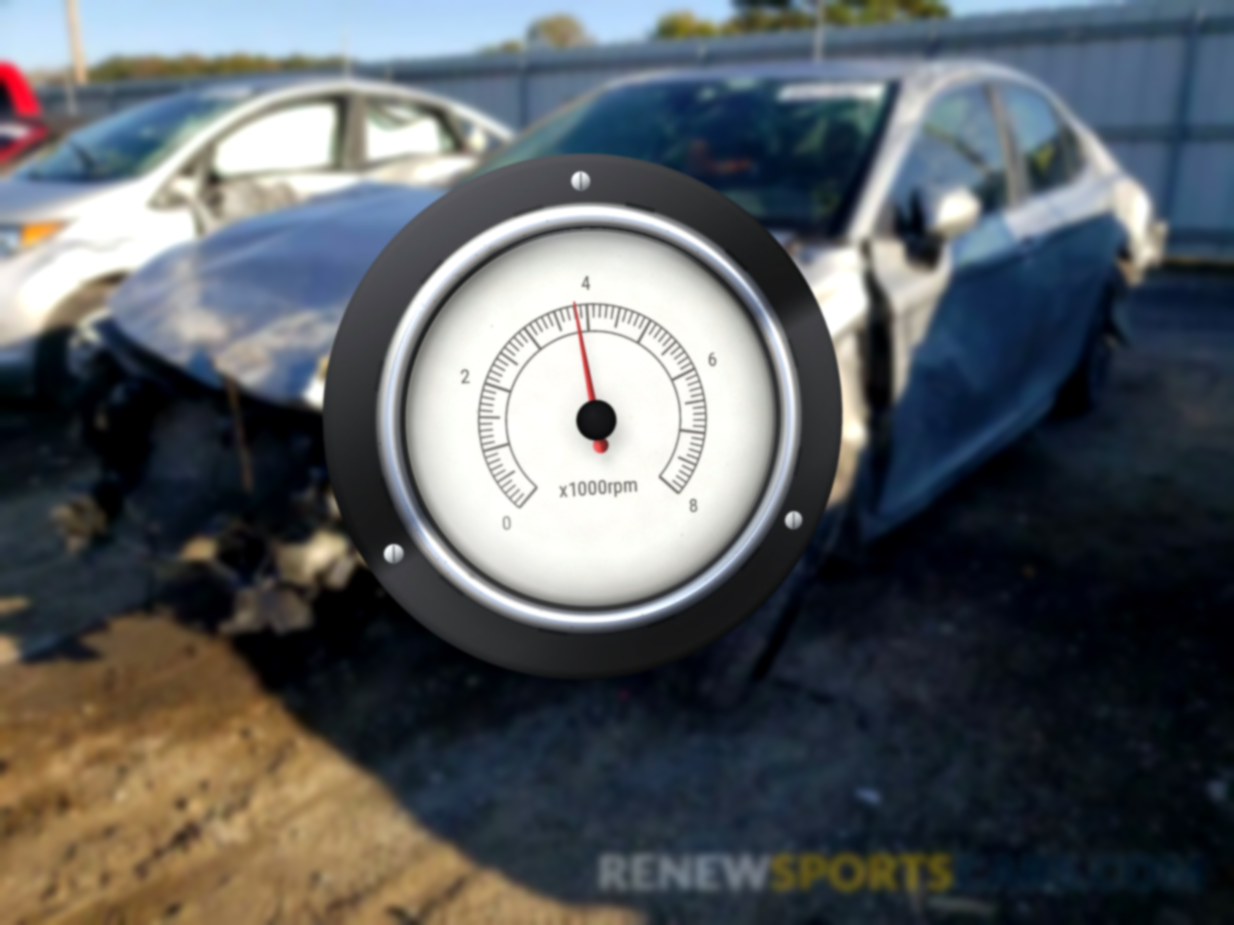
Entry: 3800 rpm
